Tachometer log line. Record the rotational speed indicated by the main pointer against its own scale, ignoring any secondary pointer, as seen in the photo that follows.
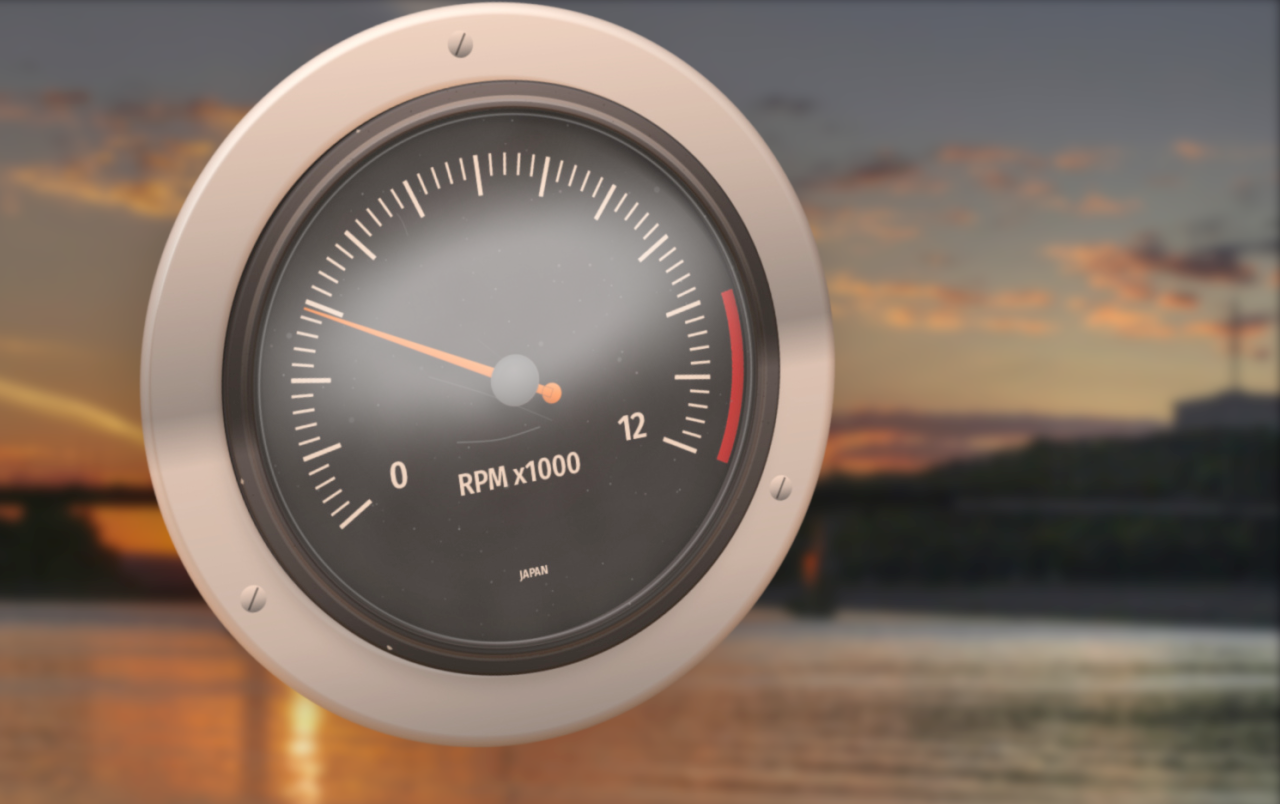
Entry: 2900 rpm
